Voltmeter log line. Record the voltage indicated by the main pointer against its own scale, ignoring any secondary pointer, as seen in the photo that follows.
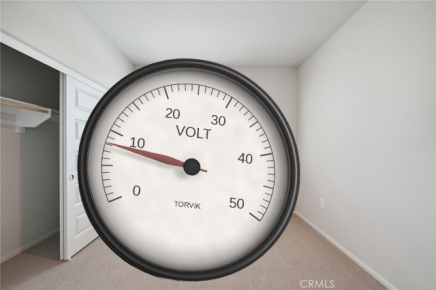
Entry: 8 V
